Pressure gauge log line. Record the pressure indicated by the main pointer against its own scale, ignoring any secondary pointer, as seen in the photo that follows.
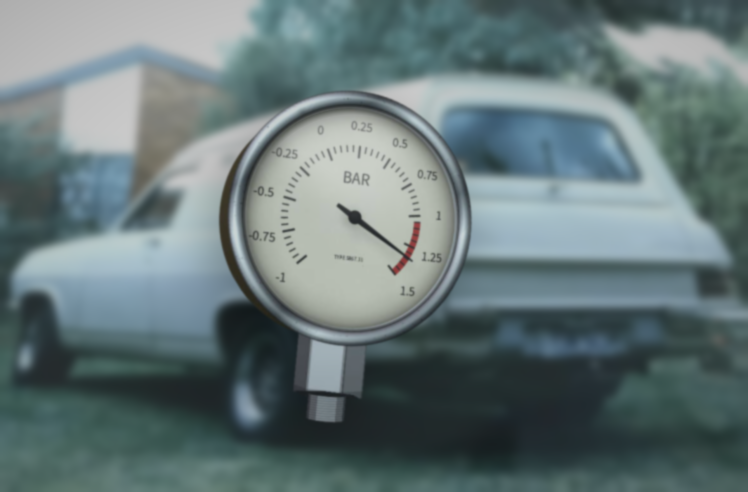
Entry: 1.35 bar
